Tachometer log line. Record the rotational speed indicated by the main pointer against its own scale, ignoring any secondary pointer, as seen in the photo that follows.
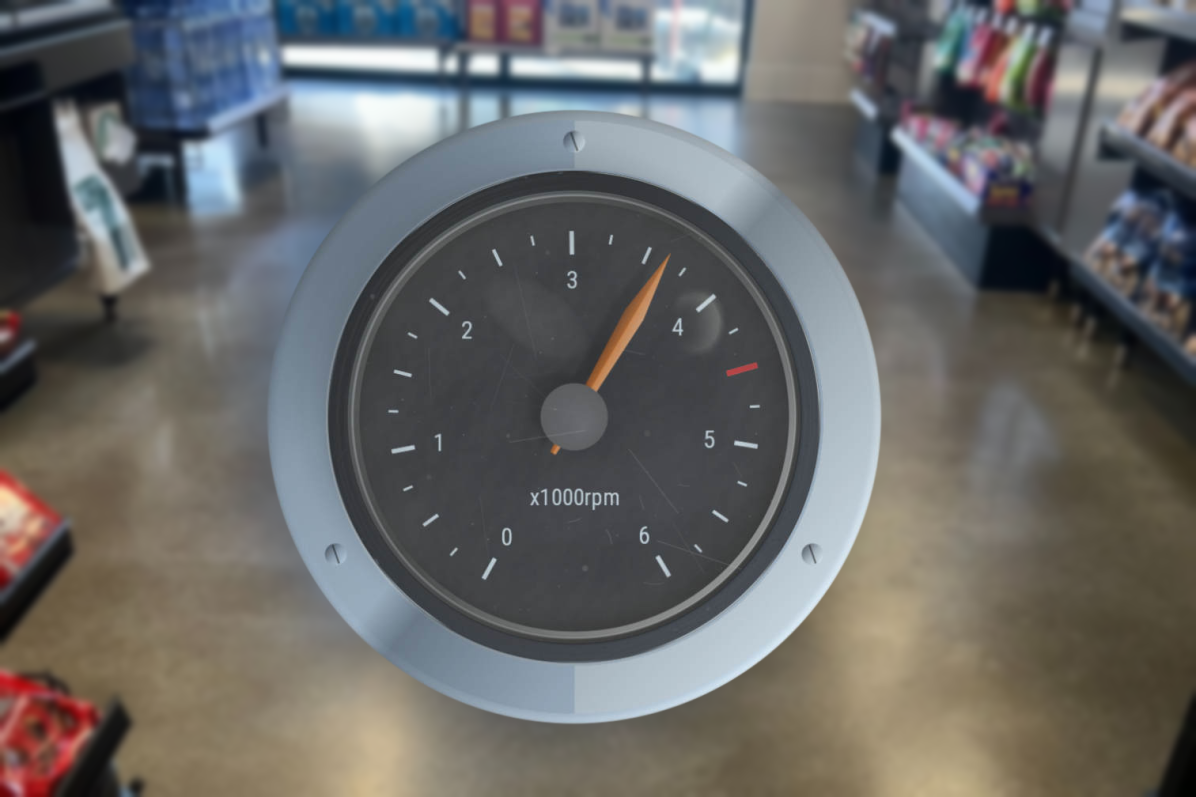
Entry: 3625 rpm
